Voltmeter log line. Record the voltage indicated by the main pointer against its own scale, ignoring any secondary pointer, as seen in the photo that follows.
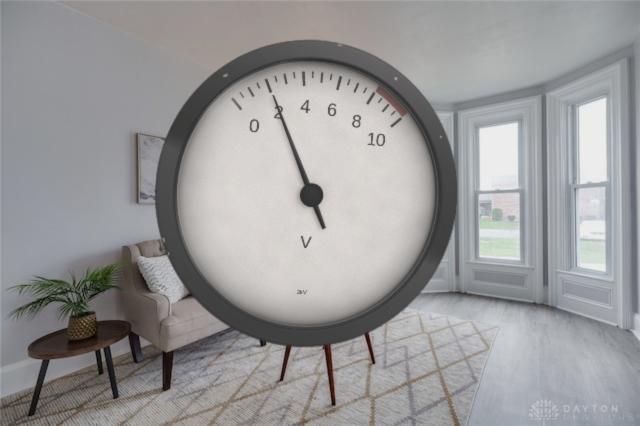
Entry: 2 V
